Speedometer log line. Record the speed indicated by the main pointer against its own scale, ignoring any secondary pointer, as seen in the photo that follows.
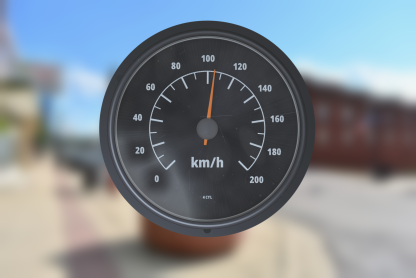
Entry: 105 km/h
